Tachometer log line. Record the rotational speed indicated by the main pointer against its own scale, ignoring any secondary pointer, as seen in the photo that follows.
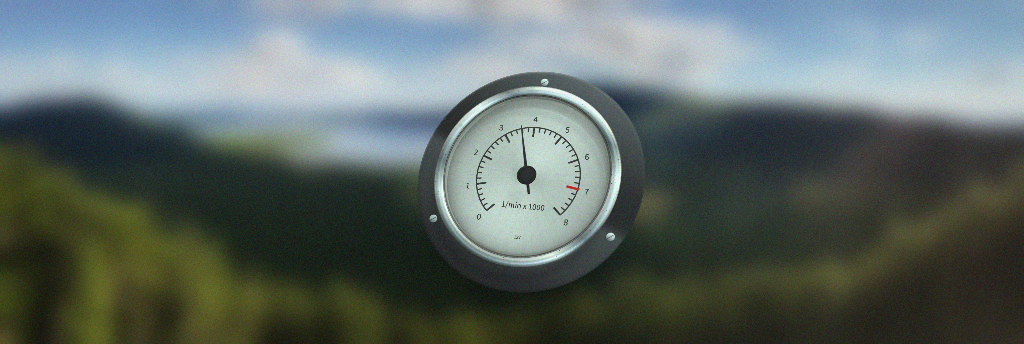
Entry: 3600 rpm
